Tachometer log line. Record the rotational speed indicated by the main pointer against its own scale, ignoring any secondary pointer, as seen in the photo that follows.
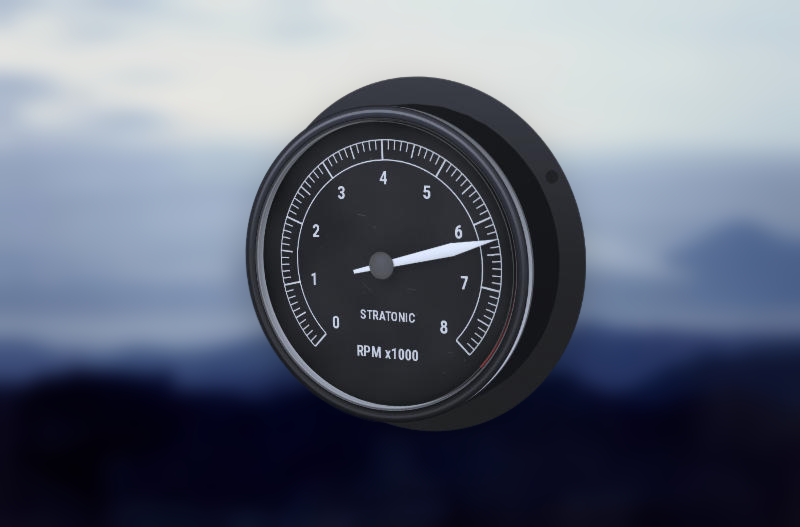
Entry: 6300 rpm
